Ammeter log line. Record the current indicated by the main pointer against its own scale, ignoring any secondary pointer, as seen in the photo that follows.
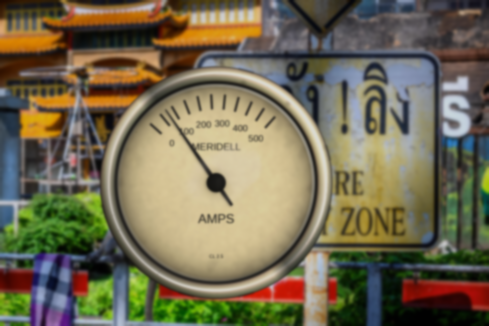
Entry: 75 A
